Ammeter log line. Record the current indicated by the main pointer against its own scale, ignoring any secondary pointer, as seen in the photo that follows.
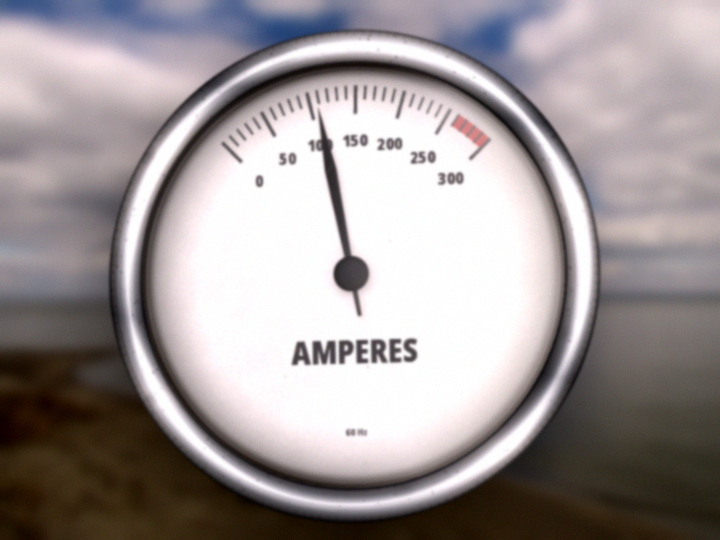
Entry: 110 A
